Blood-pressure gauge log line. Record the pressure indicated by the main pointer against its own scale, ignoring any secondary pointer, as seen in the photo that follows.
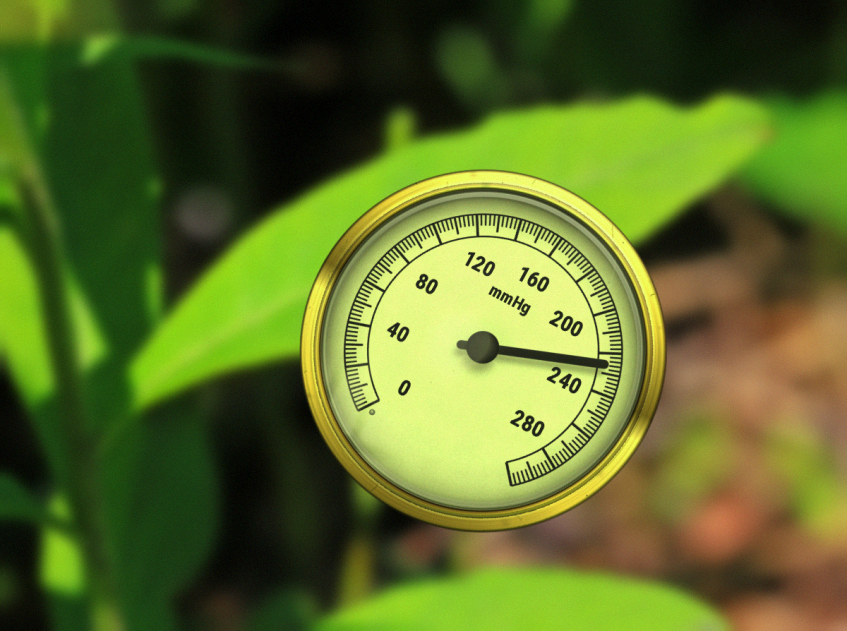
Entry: 226 mmHg
